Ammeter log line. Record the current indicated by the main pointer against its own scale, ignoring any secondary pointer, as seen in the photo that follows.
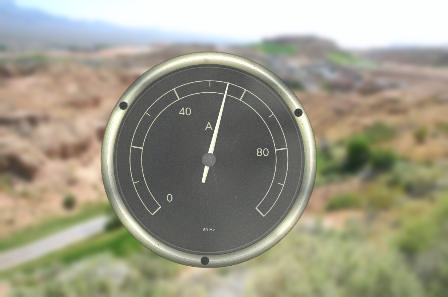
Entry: 55 A
